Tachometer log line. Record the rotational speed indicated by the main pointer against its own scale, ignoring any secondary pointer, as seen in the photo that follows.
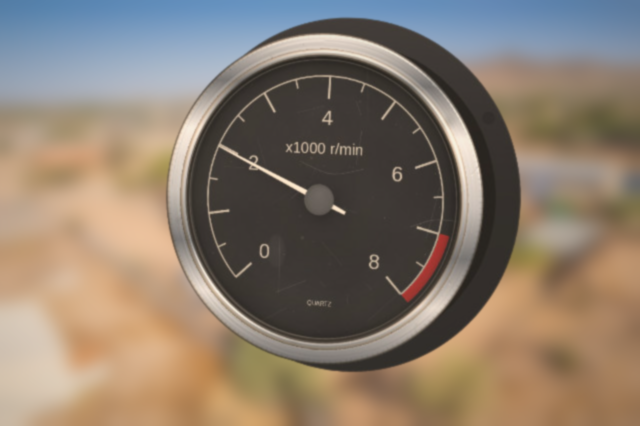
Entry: 2000 rpm
